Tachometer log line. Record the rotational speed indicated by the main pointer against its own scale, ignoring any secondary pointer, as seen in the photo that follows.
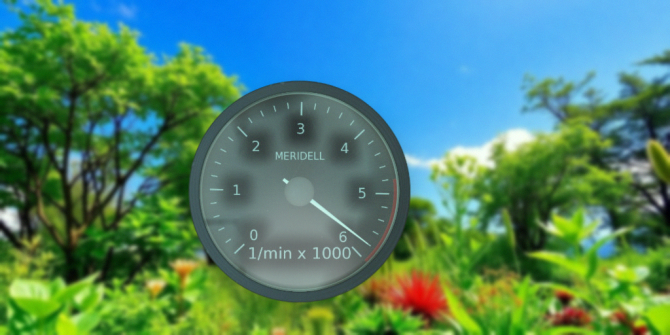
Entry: 5800 rpm
